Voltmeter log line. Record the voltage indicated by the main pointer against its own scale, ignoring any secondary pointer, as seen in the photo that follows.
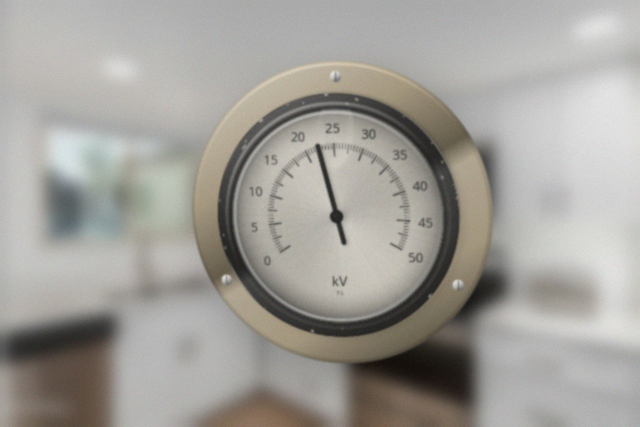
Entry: 22.5 kV
